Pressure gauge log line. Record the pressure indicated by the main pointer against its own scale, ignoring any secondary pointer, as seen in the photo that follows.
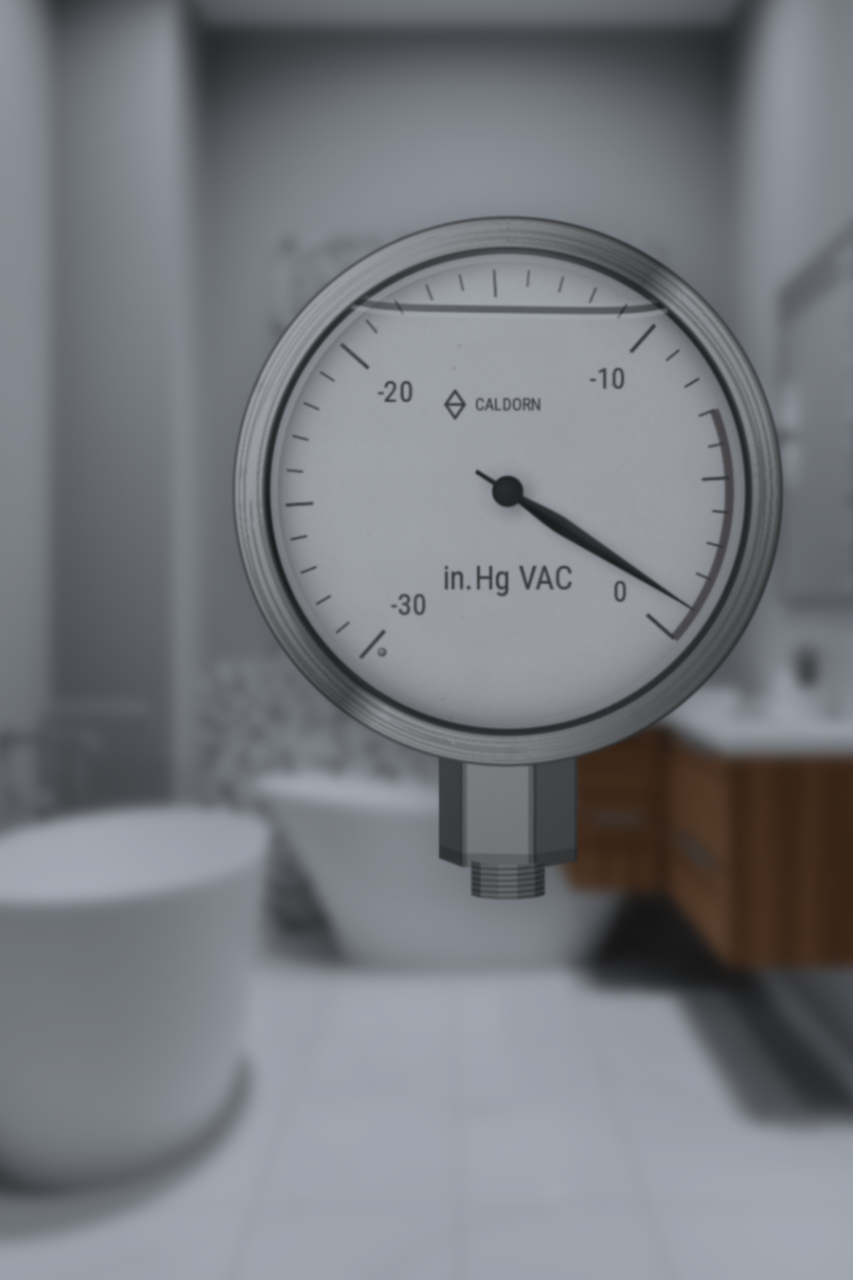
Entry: -1 inHg
